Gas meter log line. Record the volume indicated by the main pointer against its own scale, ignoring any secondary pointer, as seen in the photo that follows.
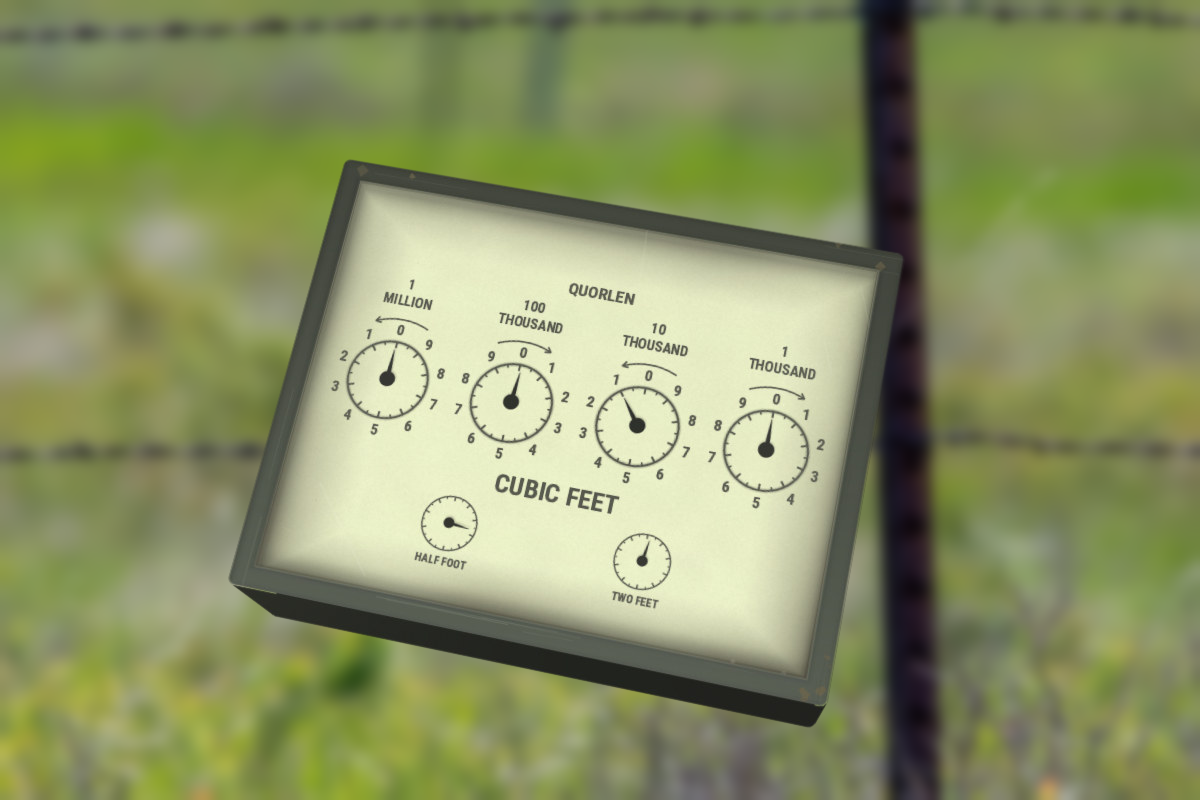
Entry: 1000 ft³
